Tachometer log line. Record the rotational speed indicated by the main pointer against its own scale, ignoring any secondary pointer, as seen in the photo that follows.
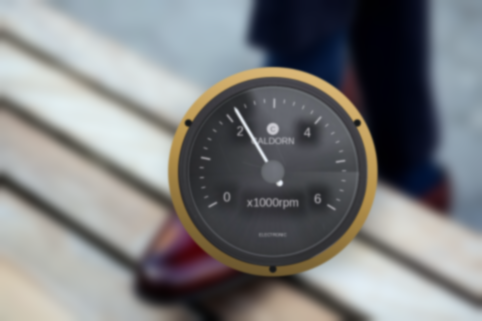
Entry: 2200 rpm
